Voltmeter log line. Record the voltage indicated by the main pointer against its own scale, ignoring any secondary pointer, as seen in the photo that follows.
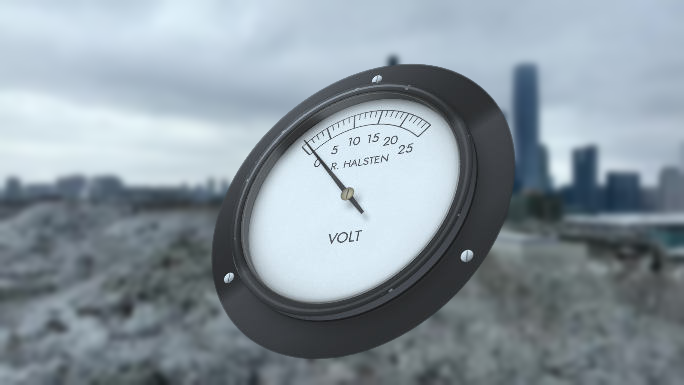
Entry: 1 V
